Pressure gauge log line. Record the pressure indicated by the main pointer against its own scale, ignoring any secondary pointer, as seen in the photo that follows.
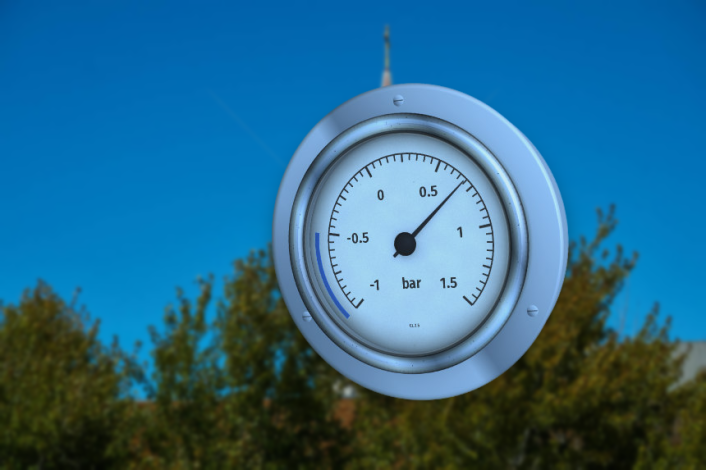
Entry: 0.7 bar
